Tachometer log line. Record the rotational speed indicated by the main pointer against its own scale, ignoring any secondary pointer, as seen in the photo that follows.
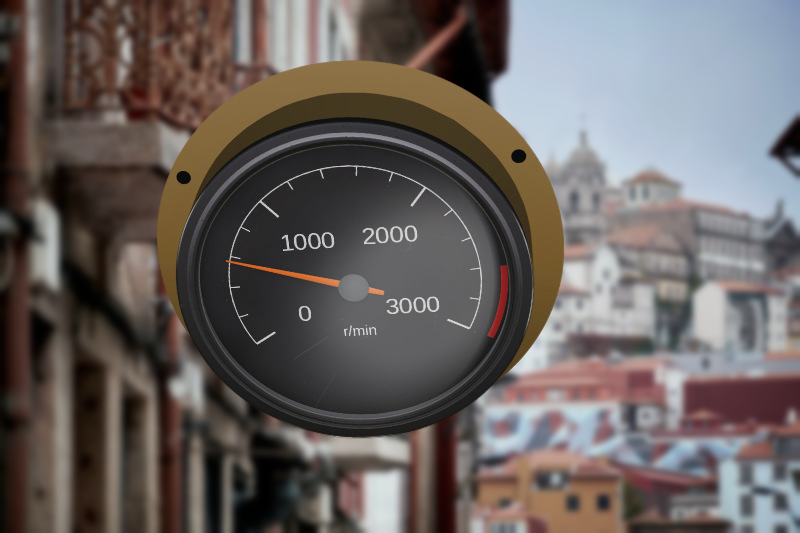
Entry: 600 rpm
